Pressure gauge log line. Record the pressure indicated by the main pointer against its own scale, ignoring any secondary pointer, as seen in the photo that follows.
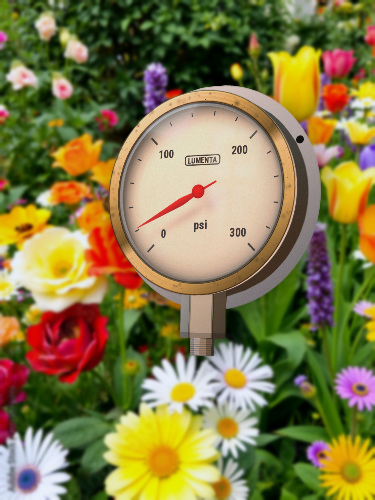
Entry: 20 psi
